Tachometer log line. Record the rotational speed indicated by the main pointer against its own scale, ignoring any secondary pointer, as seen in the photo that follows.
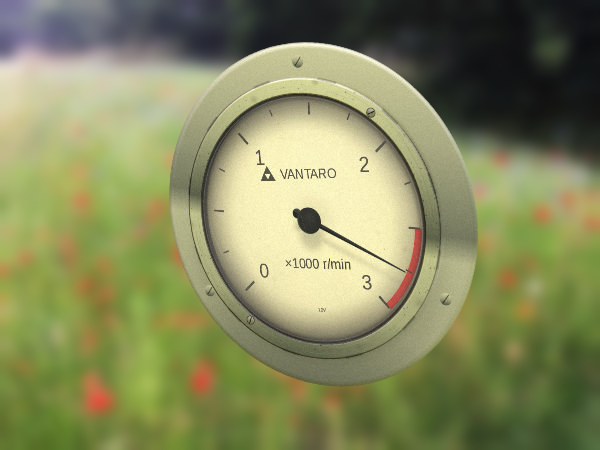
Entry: 2750 rpm
